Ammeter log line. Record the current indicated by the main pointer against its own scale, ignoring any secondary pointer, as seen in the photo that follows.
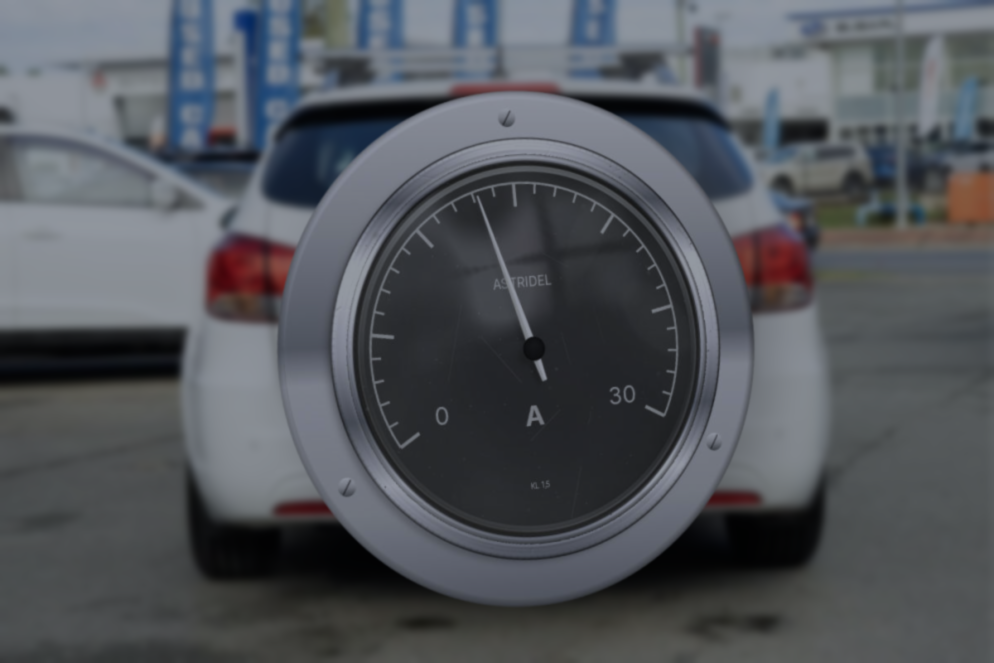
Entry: 13 A
